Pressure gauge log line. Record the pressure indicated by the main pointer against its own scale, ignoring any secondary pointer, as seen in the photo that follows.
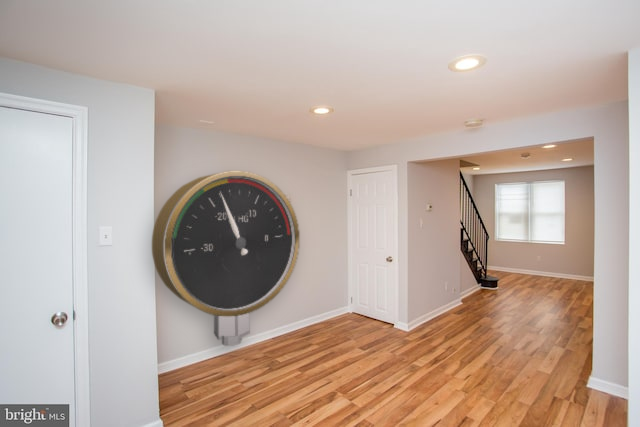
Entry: -18 inHg
